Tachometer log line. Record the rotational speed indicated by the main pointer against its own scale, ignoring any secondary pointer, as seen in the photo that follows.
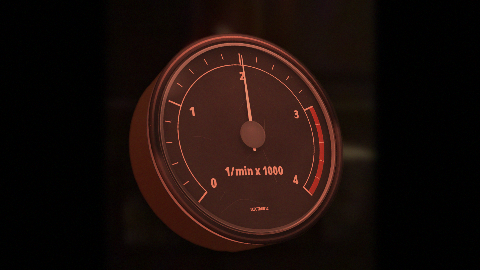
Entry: 2000 rpm
